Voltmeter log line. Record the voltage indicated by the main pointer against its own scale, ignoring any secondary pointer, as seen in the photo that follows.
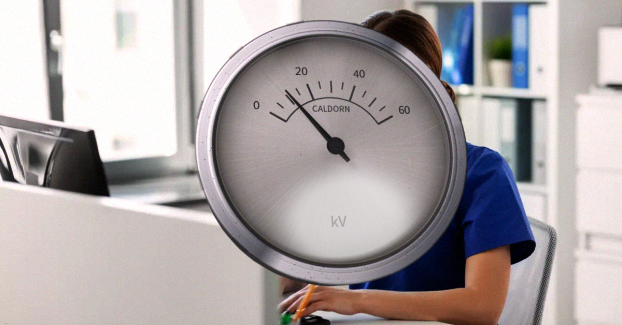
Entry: 10 kV
